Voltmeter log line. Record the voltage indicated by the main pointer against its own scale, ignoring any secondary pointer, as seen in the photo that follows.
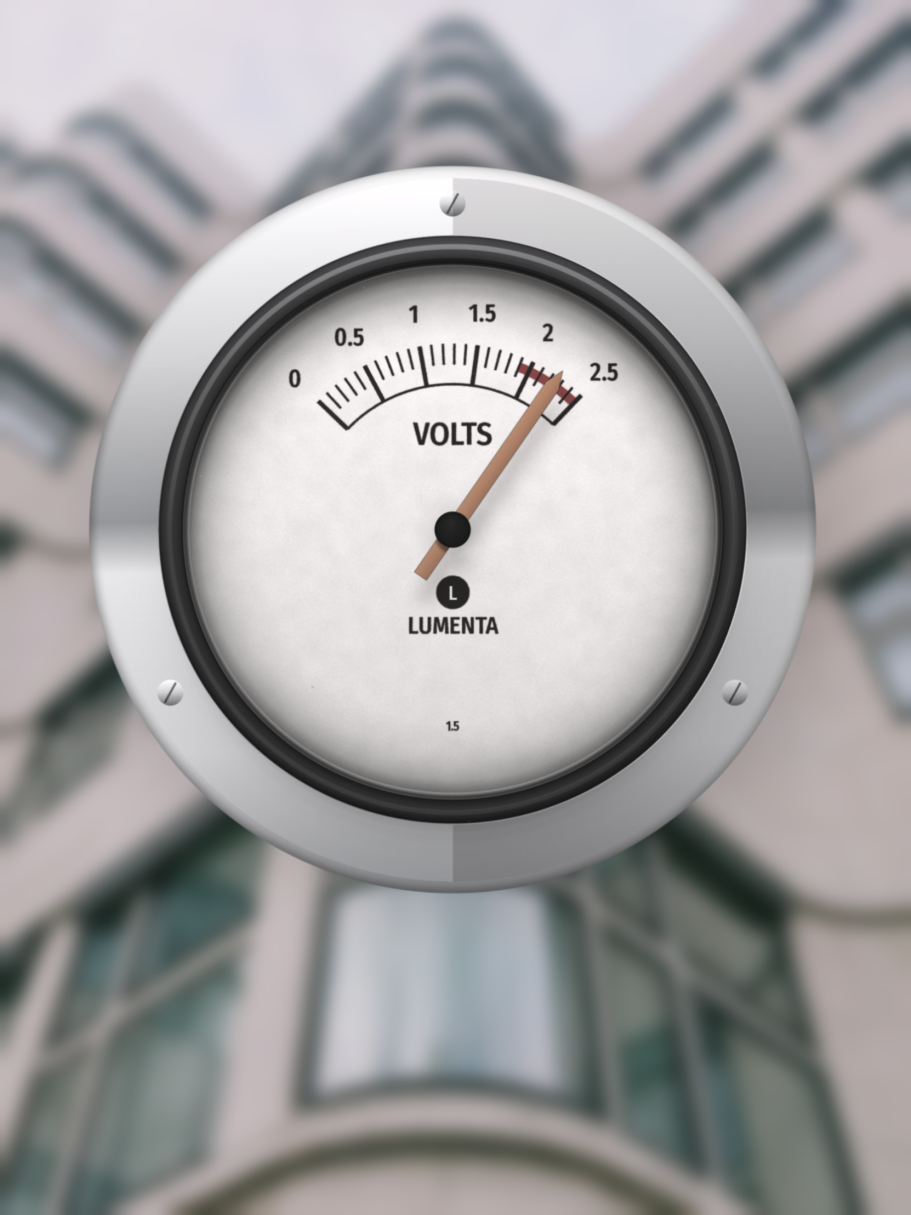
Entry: 2.25 V
